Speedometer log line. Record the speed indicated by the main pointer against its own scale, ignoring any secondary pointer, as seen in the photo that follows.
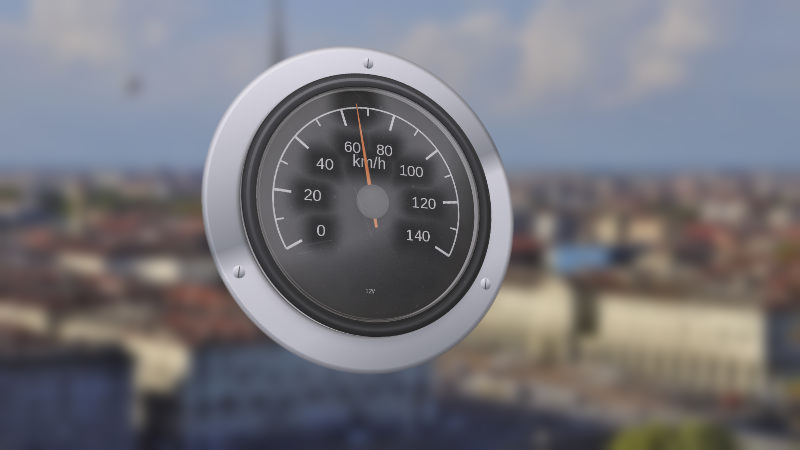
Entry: 65 km/h
